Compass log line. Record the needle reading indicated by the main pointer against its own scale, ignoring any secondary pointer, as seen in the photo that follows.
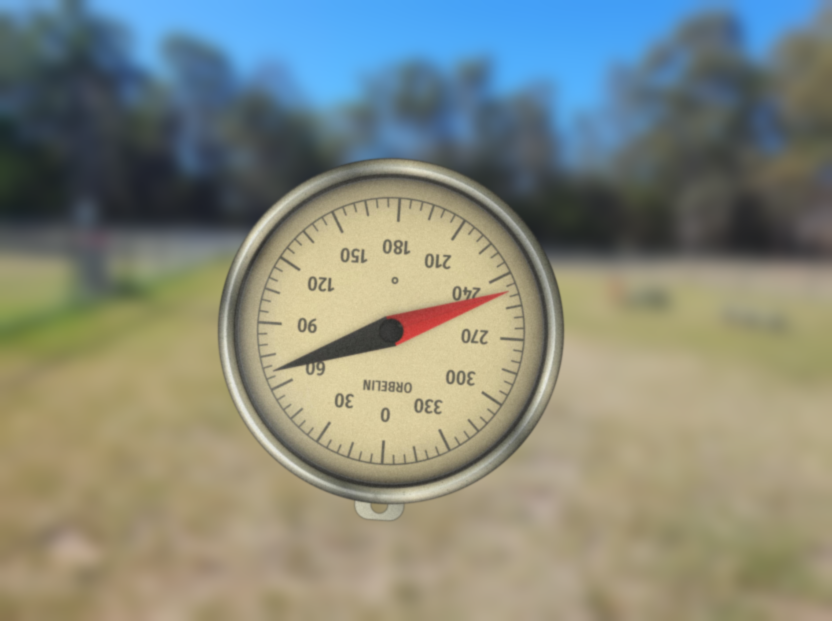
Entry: 247.5 °
